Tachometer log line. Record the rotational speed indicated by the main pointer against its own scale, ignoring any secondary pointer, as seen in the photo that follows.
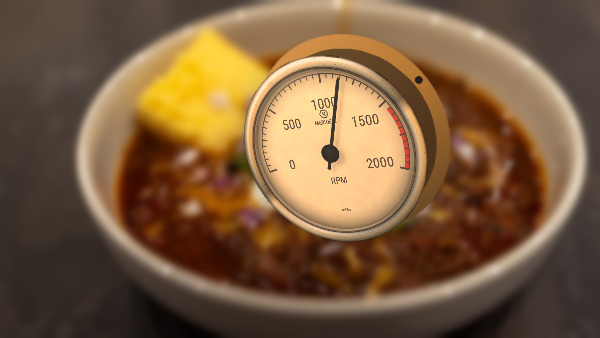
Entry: 1150 rpm
